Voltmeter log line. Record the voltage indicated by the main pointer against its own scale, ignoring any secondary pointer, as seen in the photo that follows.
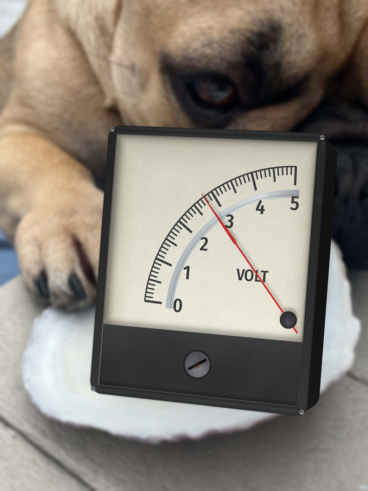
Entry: 2.8 V
